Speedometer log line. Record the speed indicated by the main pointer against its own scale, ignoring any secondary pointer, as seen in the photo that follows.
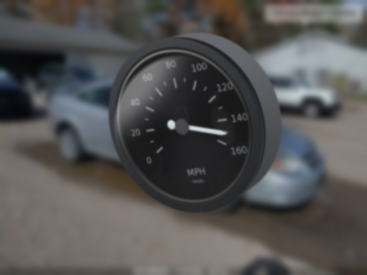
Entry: 150 mph
